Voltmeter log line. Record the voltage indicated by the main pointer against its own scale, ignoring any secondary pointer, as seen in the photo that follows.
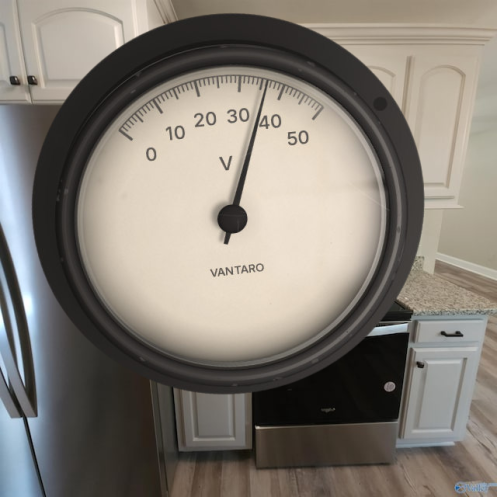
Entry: 36 V
